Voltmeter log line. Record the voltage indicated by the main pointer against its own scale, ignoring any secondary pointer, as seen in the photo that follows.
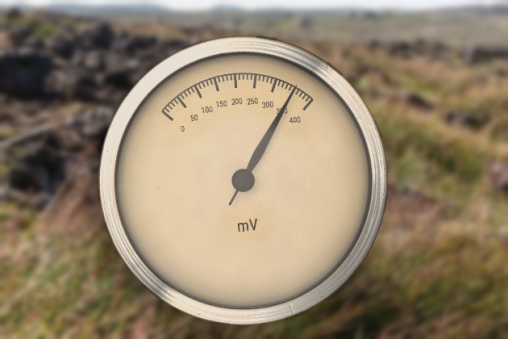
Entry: 350 mV
